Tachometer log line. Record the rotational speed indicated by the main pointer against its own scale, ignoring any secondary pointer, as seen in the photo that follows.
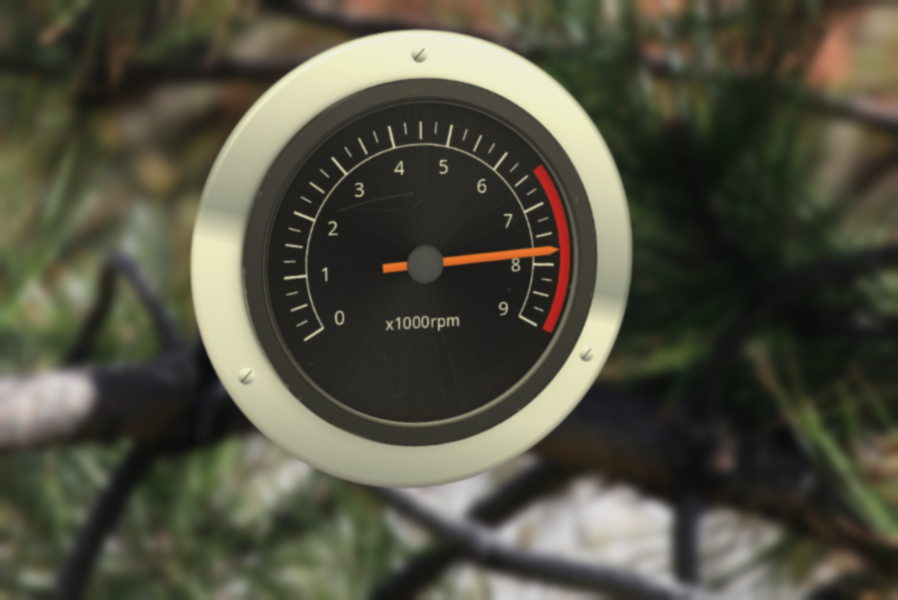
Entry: 7750 rpm
